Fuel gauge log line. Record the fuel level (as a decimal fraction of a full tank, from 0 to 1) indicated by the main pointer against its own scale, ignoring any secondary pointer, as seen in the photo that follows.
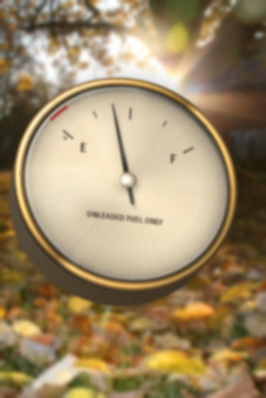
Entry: 0.375
